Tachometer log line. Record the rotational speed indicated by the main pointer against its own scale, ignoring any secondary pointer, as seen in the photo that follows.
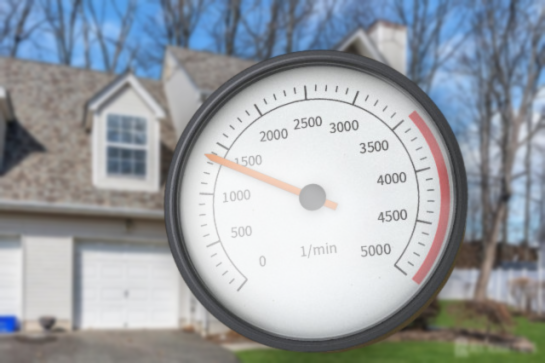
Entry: 1350 rpm
